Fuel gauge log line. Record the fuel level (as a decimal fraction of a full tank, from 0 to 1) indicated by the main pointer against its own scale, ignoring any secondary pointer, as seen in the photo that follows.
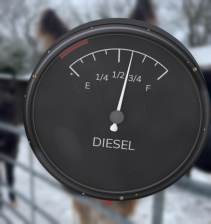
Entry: 0.625
